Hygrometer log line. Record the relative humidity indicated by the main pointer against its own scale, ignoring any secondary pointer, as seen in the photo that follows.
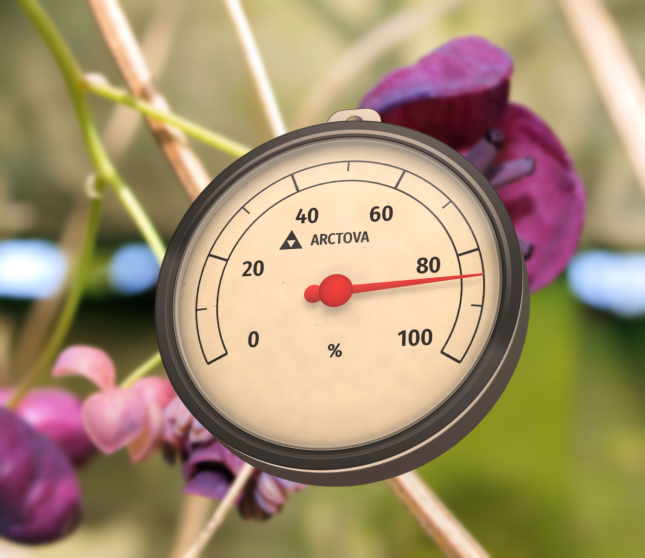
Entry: 85 %
